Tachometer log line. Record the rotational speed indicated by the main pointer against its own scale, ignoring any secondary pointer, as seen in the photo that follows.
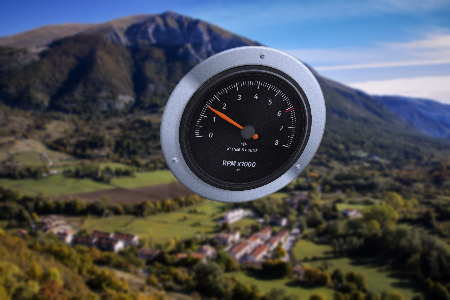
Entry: 1500 rpm
